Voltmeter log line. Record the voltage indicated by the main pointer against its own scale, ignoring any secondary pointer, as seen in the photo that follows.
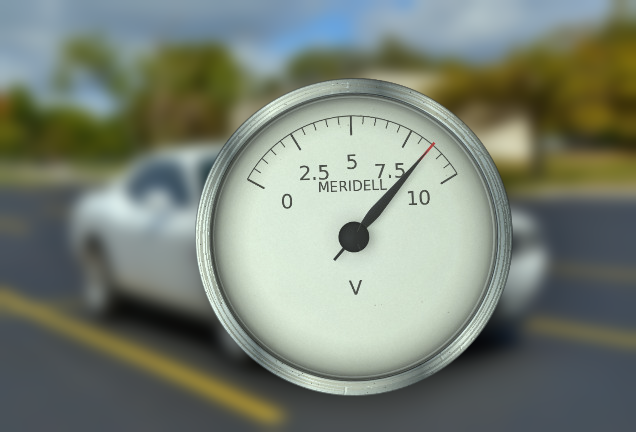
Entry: 8.5 V
